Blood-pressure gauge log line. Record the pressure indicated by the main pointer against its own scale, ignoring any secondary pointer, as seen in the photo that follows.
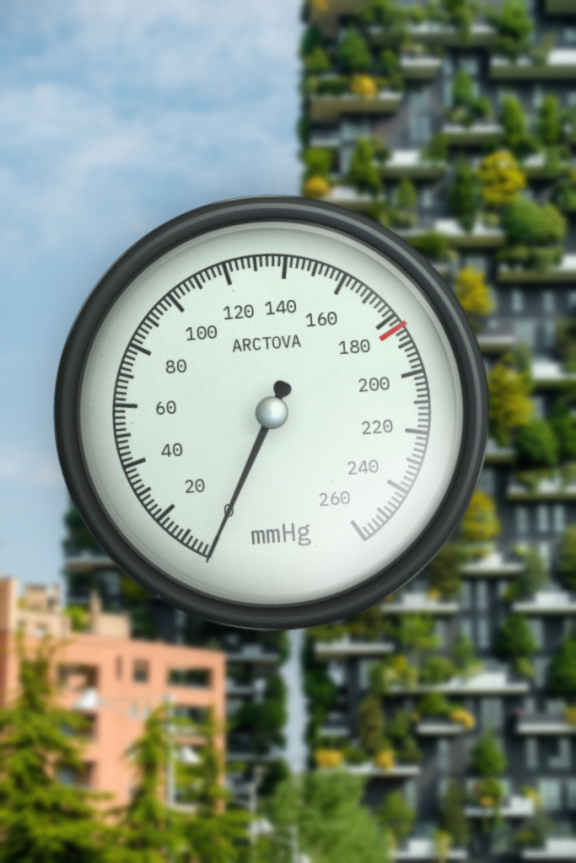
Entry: 0 mmHg
